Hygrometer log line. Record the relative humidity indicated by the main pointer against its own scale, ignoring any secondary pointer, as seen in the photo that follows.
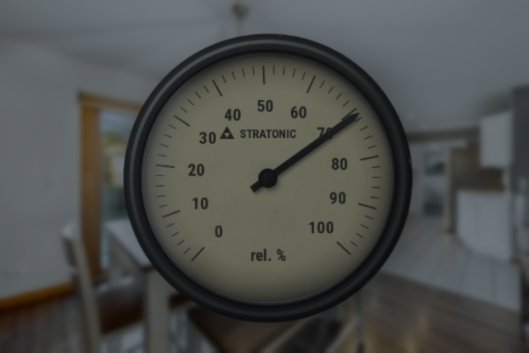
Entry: 71 %
